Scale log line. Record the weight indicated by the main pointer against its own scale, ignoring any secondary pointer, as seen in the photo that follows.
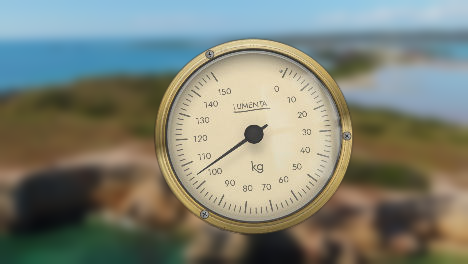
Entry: 104 kg
